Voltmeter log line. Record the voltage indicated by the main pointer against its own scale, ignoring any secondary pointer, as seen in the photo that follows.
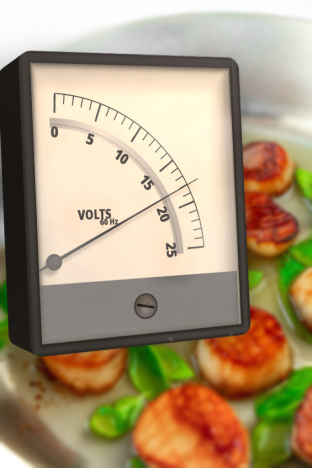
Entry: 18 V
